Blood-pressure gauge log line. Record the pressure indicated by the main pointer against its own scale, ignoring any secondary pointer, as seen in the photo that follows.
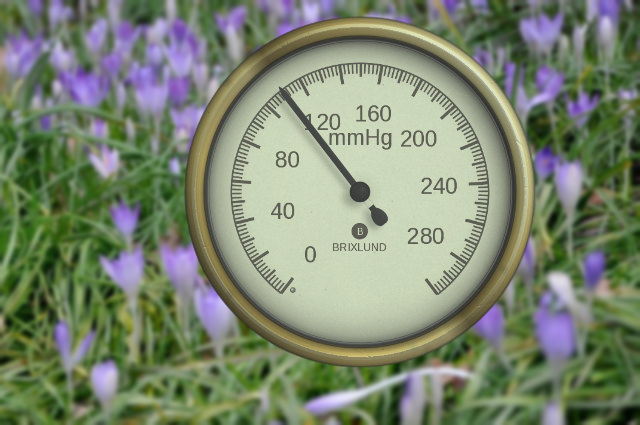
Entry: 110 mmHg
